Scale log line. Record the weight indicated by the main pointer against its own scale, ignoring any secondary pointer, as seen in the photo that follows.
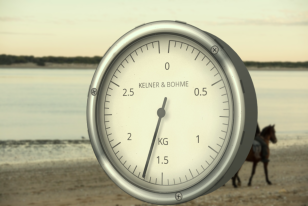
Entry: 1.65 kg
